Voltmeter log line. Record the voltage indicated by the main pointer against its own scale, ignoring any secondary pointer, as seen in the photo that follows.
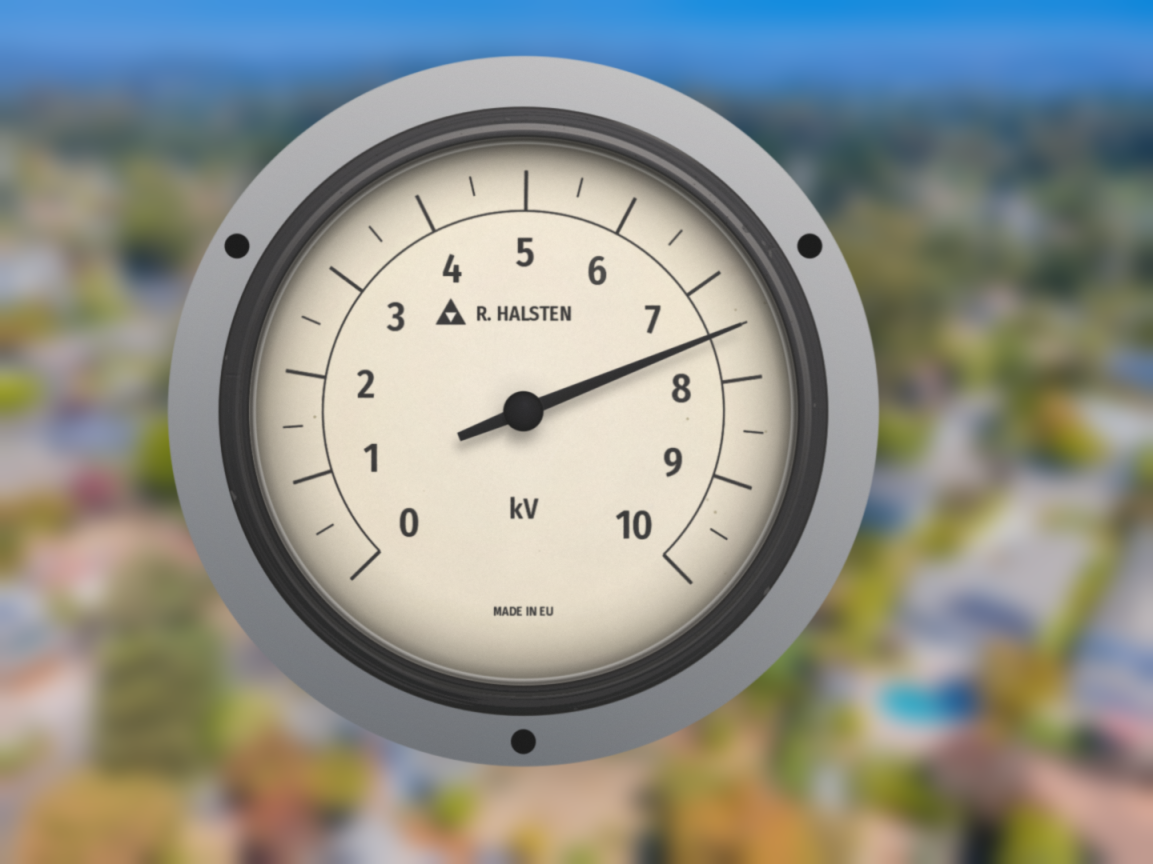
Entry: 7.5 kV
